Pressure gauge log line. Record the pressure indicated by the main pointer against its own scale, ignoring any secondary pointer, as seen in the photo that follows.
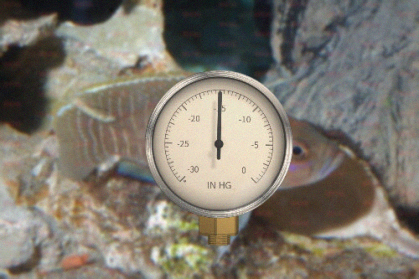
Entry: -15 inHg
